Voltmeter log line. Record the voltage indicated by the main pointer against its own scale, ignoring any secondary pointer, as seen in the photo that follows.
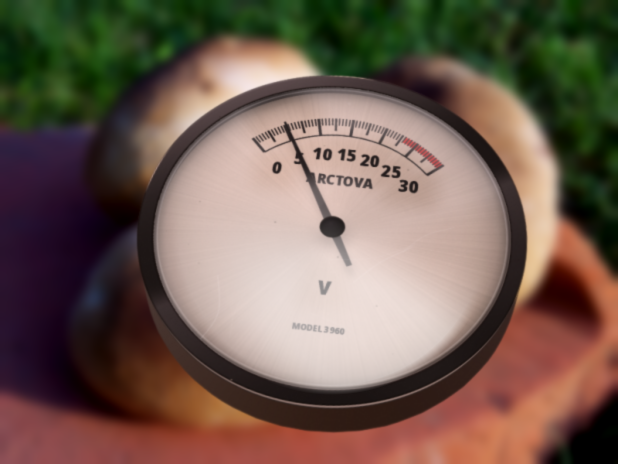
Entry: 5 V
